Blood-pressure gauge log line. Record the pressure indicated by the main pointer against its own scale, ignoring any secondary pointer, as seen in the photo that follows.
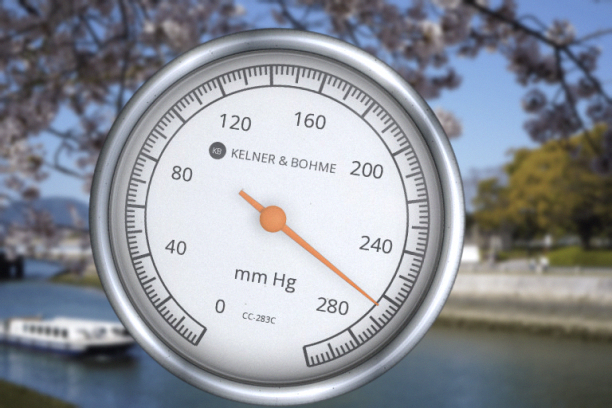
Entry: 264 mmHg
